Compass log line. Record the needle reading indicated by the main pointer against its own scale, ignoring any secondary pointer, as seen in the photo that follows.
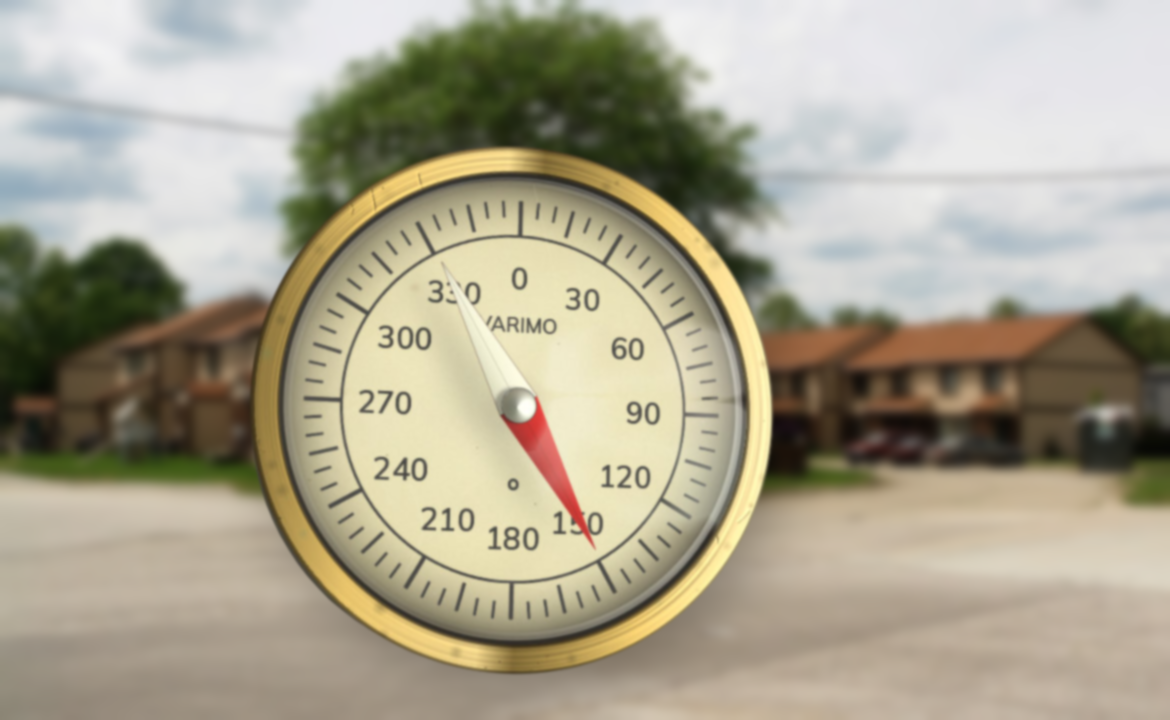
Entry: 150 °
